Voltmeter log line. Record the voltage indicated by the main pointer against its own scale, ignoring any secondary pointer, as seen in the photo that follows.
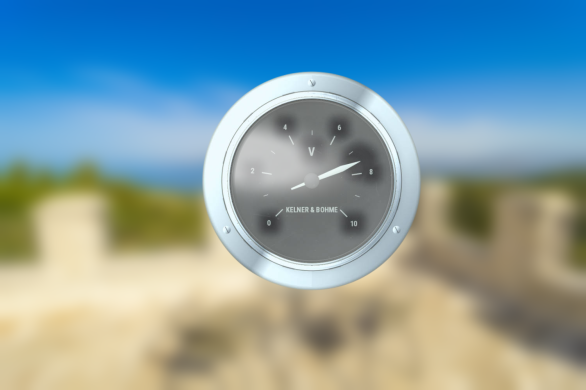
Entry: 7.5 V
